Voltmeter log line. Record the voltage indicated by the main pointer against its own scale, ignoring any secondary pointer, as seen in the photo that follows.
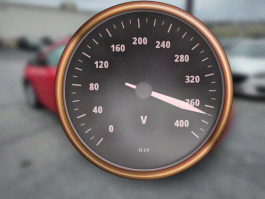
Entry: 370 V
